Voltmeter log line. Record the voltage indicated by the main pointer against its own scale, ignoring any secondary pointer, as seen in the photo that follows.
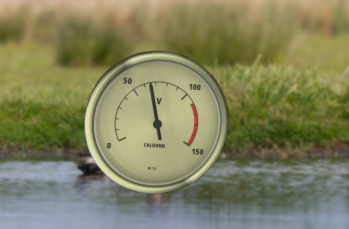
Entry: 65 V
